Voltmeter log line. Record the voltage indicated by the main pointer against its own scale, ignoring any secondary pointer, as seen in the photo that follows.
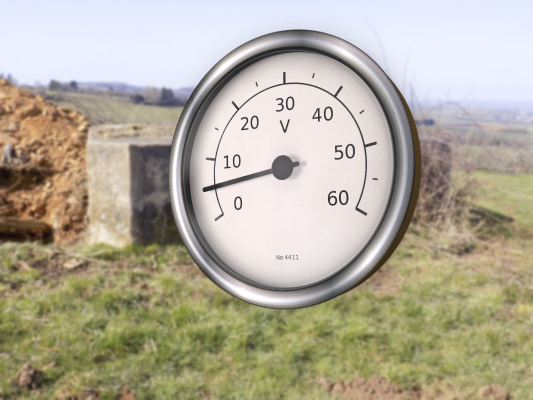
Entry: 5 V
